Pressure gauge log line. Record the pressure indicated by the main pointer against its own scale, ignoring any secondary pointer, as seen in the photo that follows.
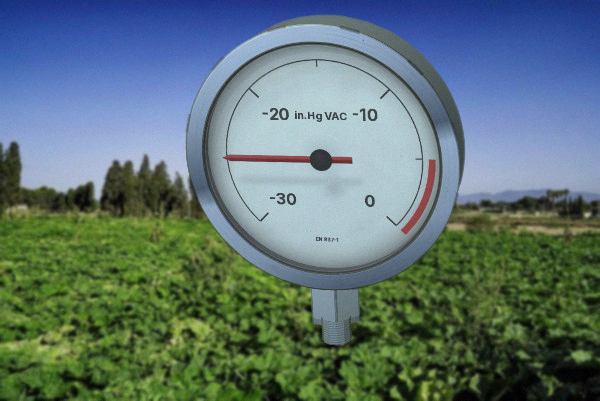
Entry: -25 inHg
